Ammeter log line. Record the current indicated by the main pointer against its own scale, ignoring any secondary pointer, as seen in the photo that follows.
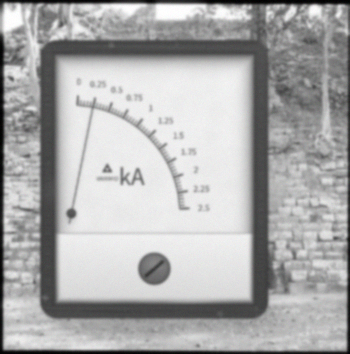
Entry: 0.25 kA
